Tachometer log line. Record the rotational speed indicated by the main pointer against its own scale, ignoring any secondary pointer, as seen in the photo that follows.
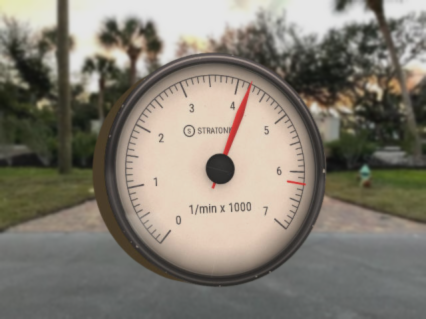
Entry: 4200 rpm
